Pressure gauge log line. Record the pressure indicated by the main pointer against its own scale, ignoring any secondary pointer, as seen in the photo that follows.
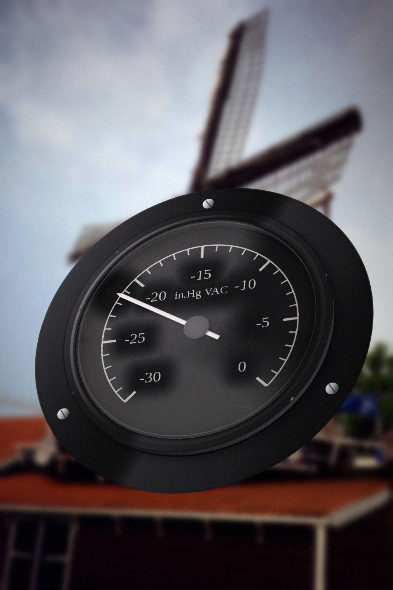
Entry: -21.5 inHg
